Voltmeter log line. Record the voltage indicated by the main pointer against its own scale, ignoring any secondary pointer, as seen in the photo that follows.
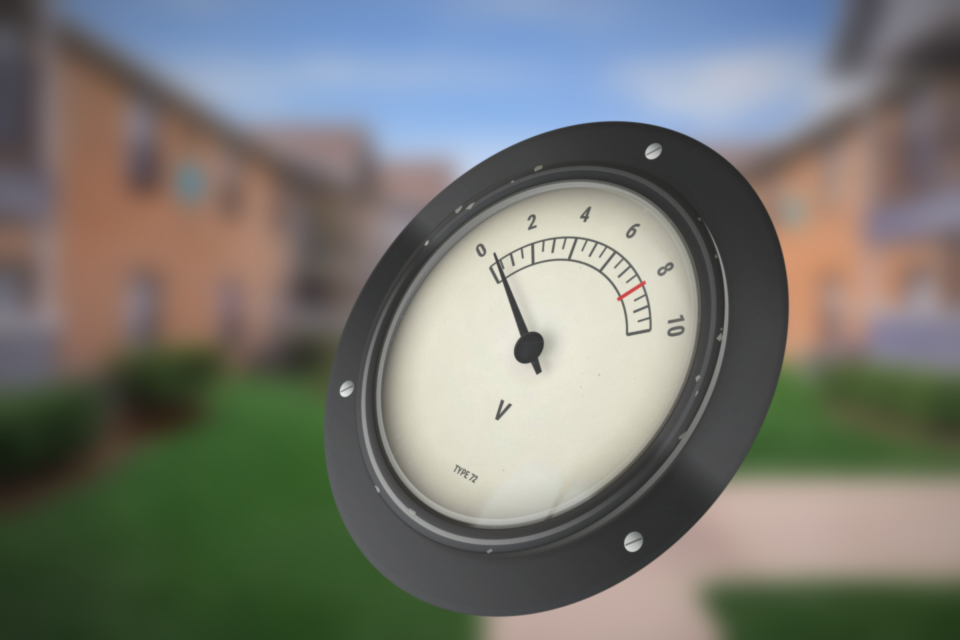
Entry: 0.5 V
